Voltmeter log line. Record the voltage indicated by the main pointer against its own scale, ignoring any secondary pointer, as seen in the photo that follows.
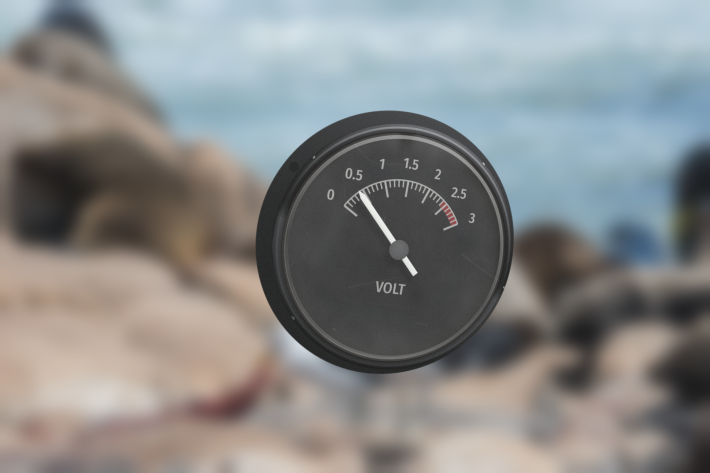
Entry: 0.4 V
